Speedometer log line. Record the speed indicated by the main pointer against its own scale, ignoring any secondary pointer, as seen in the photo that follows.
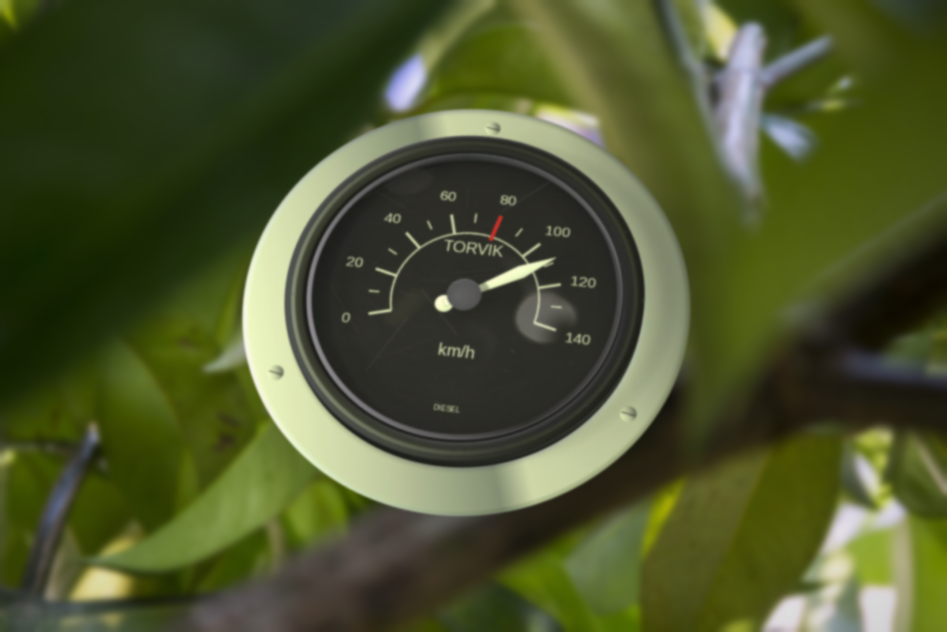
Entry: 110 km/h
